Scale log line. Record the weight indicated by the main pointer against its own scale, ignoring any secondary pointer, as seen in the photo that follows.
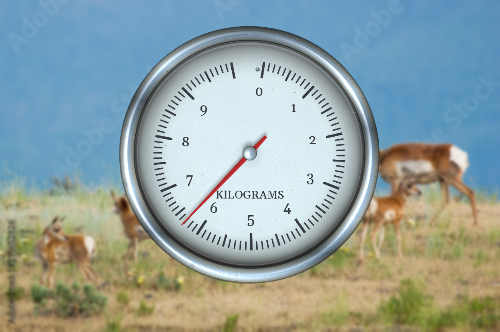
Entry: 6.3 kg
